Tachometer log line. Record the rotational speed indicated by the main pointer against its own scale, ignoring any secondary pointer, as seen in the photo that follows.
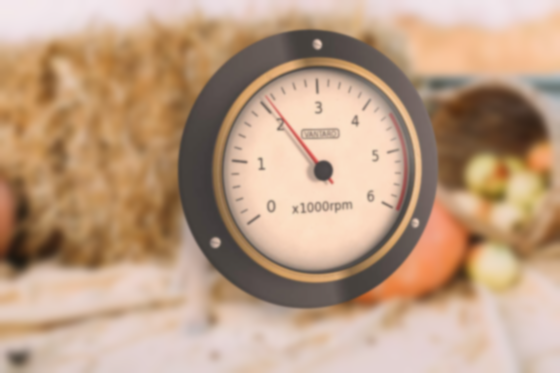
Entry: 2100 rpm
